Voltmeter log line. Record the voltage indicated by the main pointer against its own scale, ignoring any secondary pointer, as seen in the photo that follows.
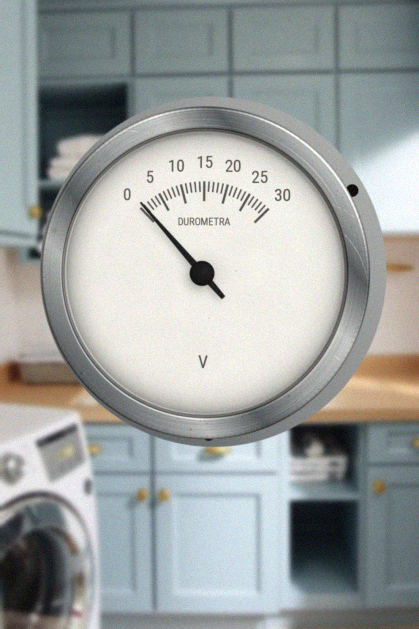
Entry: 1 V
